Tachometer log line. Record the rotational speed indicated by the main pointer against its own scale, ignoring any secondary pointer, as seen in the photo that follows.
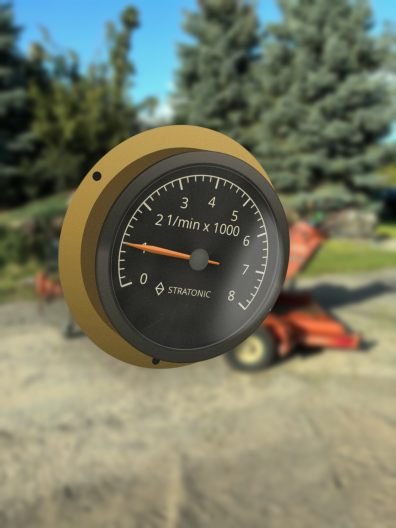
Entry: 1000 rpm
